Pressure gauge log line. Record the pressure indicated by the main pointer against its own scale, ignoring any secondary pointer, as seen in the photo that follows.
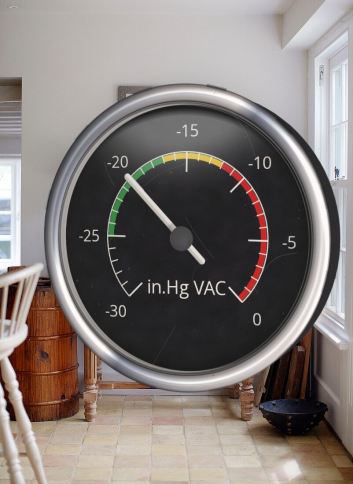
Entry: -20 inHg
